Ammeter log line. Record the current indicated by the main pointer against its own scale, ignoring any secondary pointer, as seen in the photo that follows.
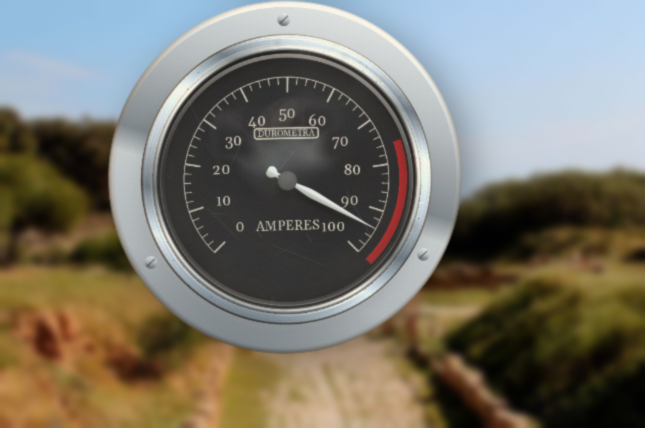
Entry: 94 A
